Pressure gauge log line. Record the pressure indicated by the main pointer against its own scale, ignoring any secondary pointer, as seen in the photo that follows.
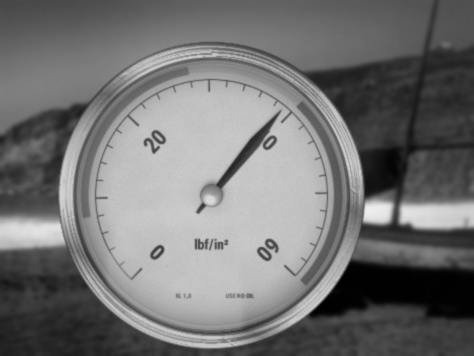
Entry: 39 psi
